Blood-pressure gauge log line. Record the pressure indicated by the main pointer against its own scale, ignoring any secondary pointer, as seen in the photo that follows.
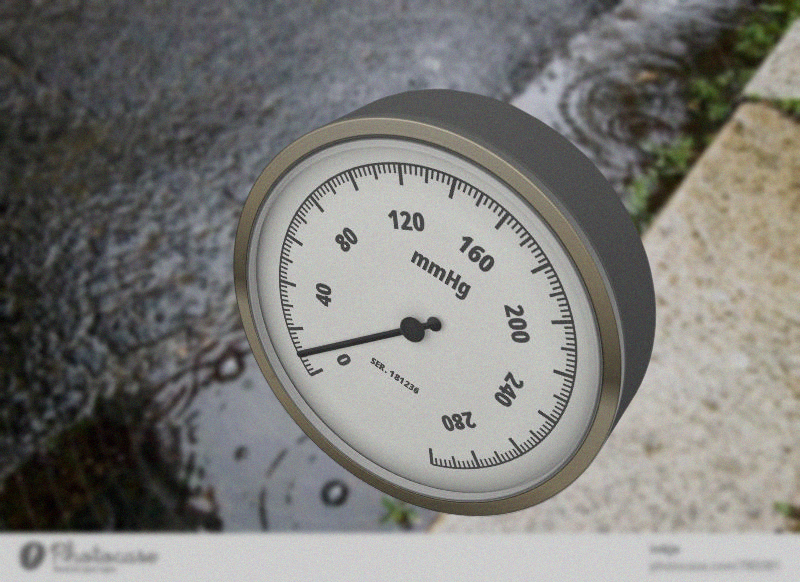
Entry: 10 mmHg
